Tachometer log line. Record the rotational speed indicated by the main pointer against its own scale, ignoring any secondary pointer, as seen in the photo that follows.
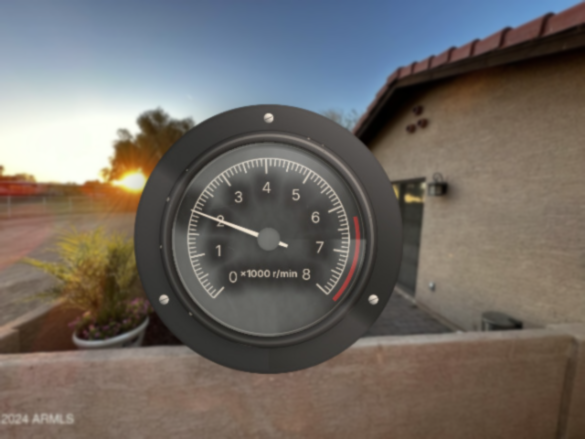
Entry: 2000 rpm
